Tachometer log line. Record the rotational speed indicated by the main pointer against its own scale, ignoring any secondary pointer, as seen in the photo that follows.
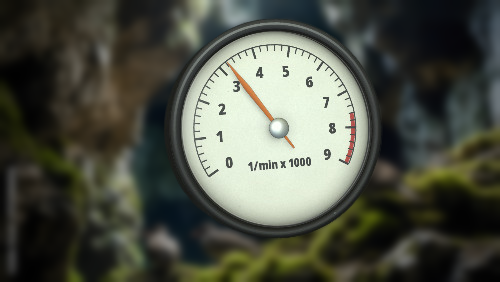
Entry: 3200 rpm
